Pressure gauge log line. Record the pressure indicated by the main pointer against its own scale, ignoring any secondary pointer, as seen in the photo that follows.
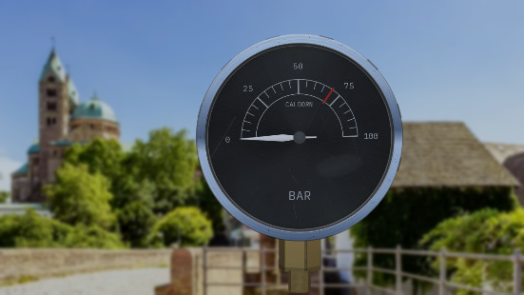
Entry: 0 bar
